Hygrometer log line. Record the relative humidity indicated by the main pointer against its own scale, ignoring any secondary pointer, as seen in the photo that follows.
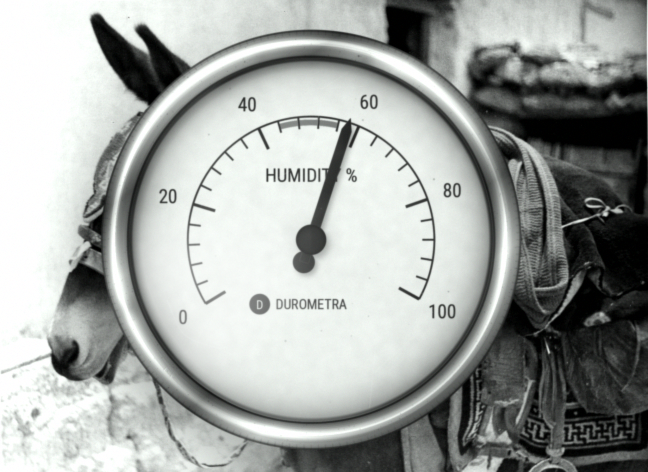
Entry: 58 %
